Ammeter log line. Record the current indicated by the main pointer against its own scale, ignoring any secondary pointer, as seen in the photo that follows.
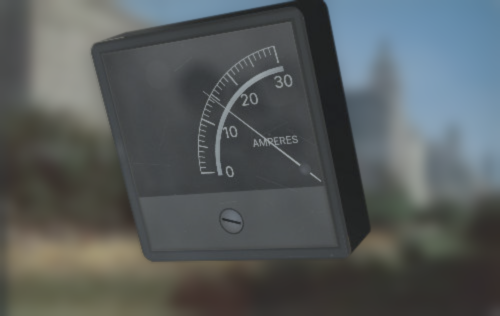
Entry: 15 A
